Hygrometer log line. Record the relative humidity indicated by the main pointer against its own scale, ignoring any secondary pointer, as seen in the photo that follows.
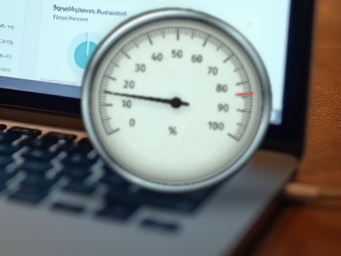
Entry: 15 %
